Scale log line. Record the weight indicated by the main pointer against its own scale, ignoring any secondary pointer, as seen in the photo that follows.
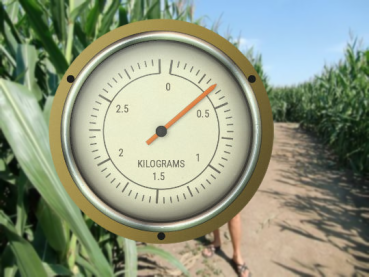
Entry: 0.35 kg
